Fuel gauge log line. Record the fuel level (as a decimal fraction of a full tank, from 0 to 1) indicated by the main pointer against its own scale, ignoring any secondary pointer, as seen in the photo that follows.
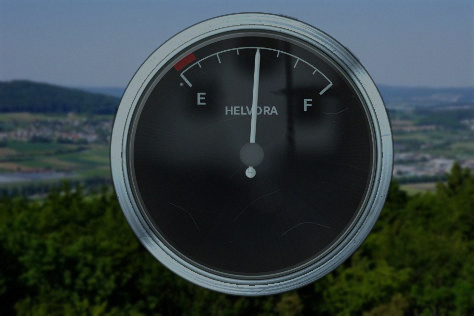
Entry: 0.5
